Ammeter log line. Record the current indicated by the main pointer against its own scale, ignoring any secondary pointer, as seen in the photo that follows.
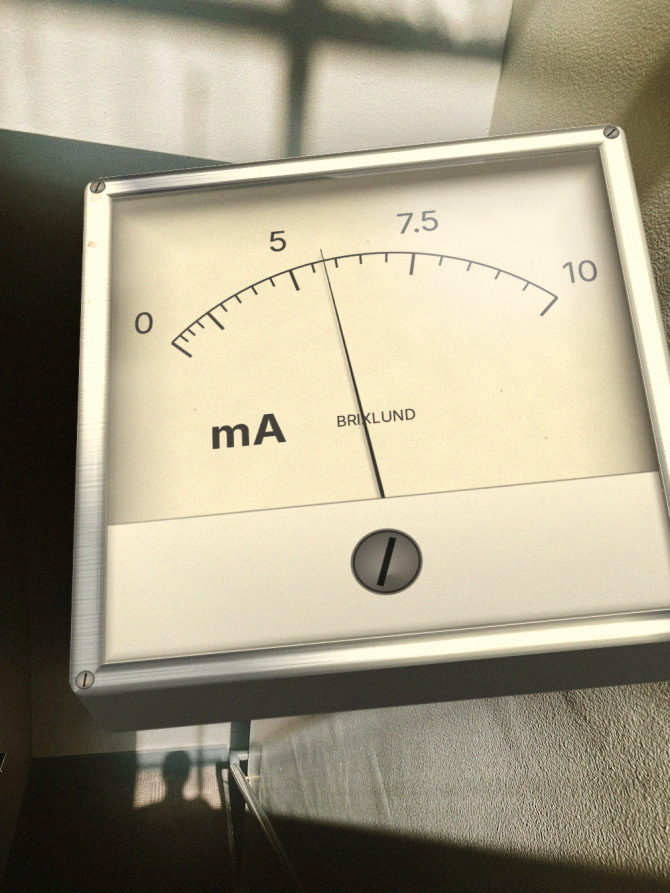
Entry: 5.75 mA
